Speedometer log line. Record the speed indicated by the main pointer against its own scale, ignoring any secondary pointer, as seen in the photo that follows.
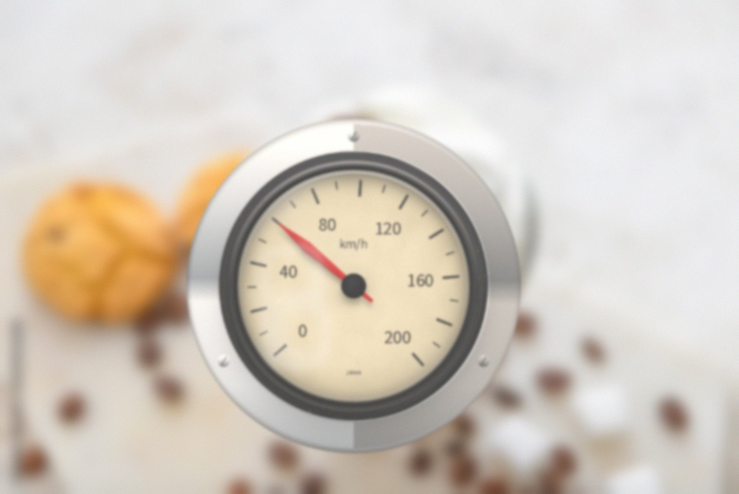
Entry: 60 km/h
